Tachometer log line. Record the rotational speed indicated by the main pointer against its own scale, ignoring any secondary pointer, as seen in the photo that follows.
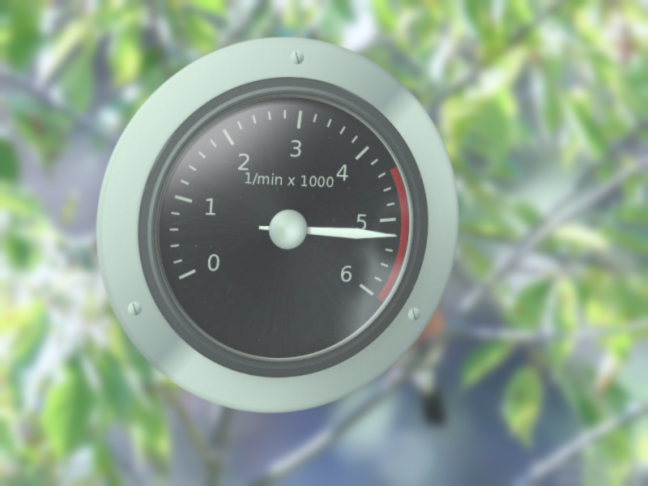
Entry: 5200 rpm
